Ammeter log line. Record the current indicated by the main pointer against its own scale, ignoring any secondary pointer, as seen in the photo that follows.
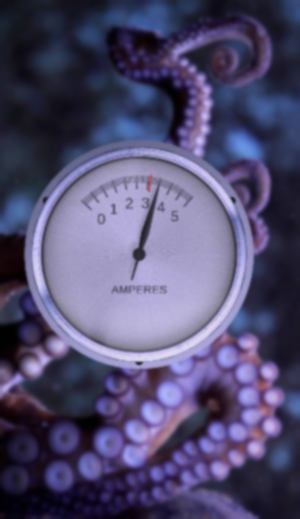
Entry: 3.5 A
